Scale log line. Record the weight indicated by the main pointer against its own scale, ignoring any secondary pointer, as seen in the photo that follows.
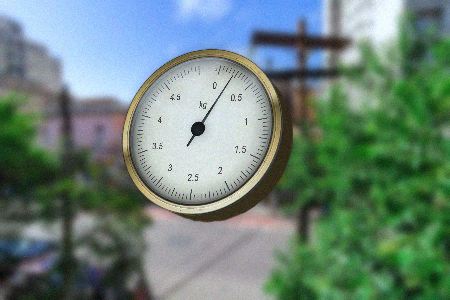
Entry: 0.25 kg
